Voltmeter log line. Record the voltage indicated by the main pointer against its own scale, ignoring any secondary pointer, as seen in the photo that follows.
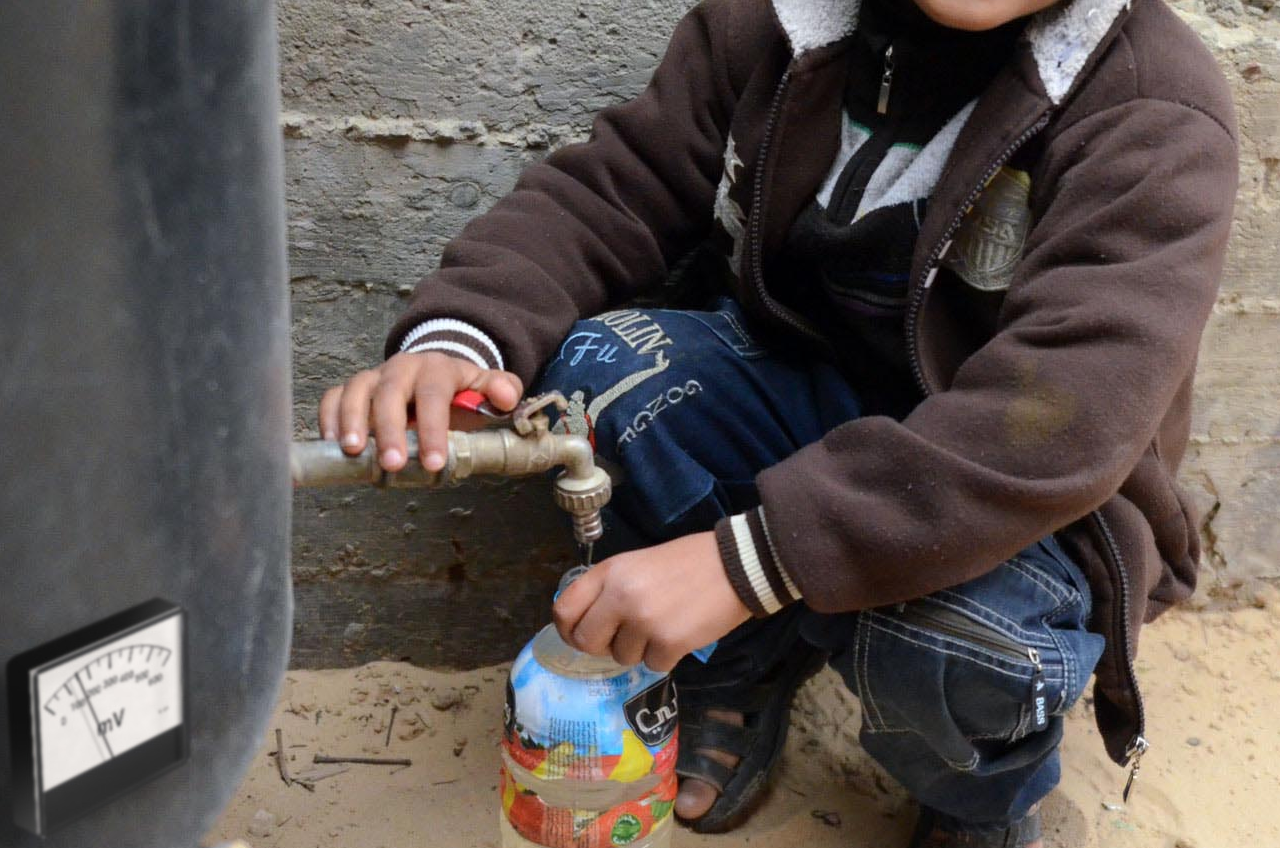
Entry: 150 mV
